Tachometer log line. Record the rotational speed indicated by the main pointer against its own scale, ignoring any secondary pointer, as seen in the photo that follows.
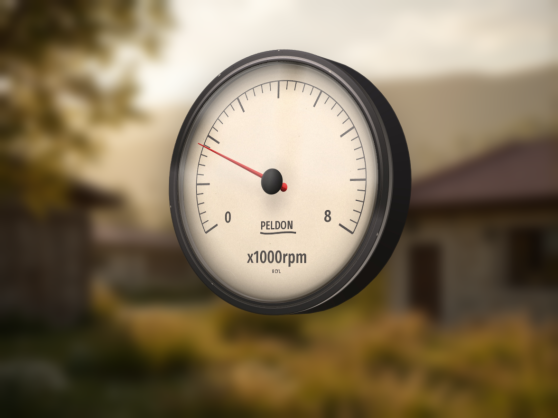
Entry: 1800 rpm
